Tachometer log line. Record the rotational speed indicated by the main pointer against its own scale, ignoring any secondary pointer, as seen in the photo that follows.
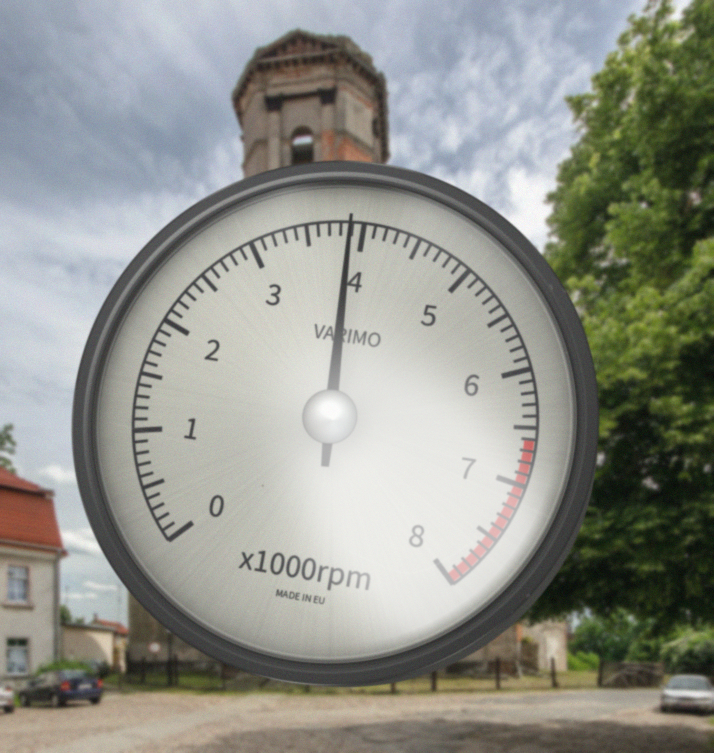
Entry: 3900 rpm
